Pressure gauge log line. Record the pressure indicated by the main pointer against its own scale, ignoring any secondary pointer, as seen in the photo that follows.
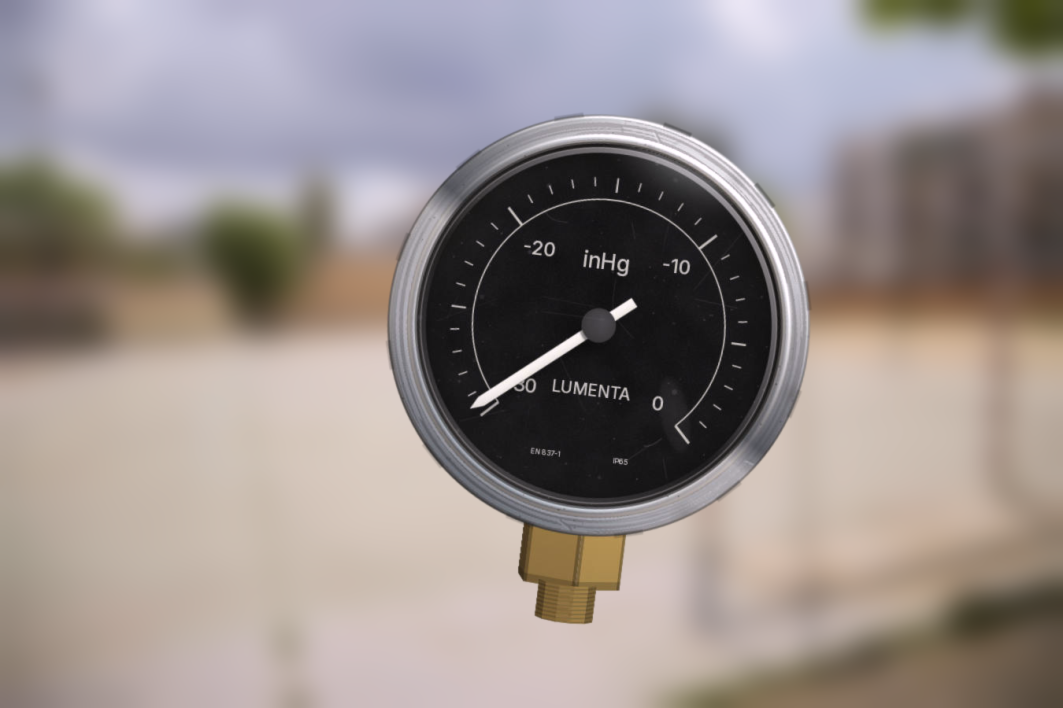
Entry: -29.5 inHg
